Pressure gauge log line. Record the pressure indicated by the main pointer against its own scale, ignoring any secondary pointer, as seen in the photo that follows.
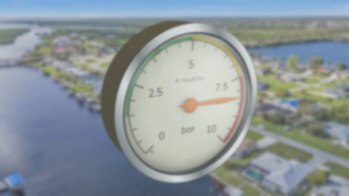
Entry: 8.25 bar
